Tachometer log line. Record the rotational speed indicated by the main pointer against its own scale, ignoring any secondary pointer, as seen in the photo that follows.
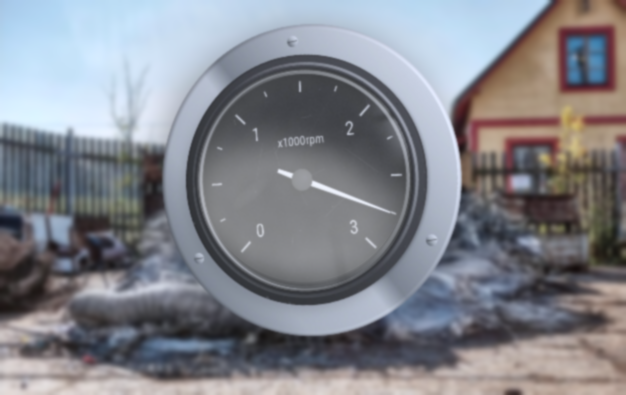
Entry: 2750 rpm
